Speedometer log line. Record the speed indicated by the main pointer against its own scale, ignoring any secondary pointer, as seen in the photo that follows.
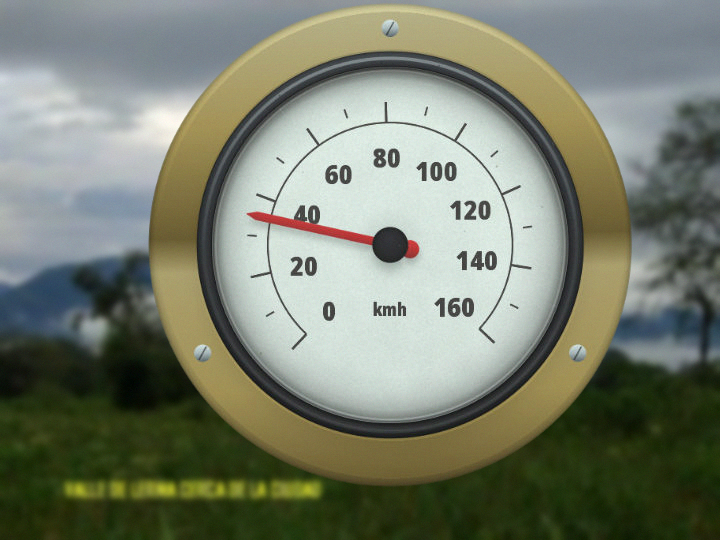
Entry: 35 km/h
